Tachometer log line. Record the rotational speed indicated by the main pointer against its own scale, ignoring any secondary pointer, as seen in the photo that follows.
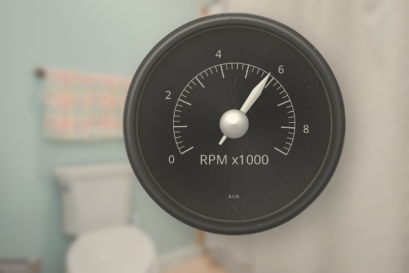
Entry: 5800 rpm
